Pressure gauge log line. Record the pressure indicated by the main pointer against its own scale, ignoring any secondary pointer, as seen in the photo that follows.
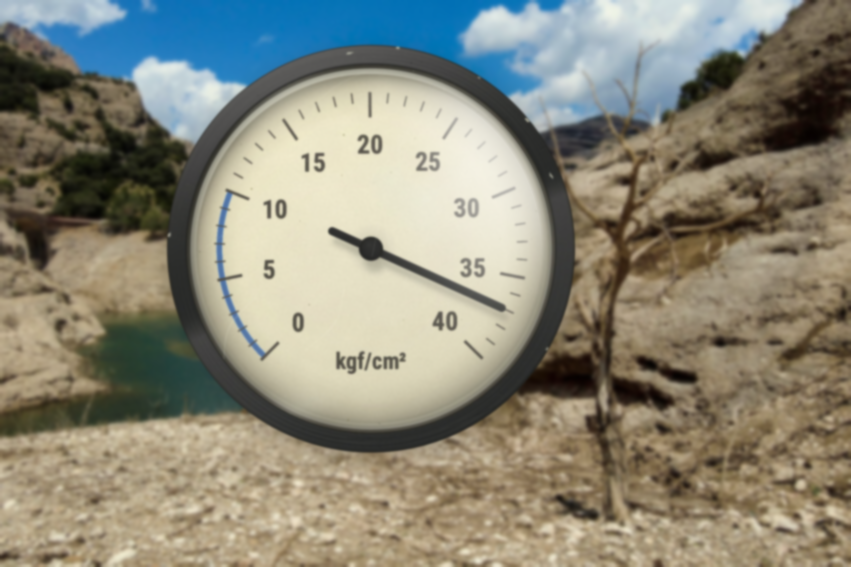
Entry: 37 kg/cm²
